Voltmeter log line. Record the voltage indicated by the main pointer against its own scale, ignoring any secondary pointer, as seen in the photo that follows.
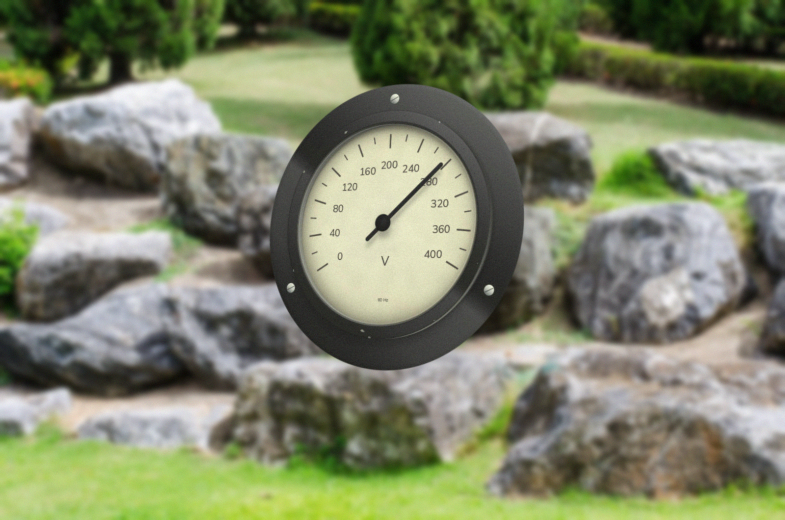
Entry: 280 V
